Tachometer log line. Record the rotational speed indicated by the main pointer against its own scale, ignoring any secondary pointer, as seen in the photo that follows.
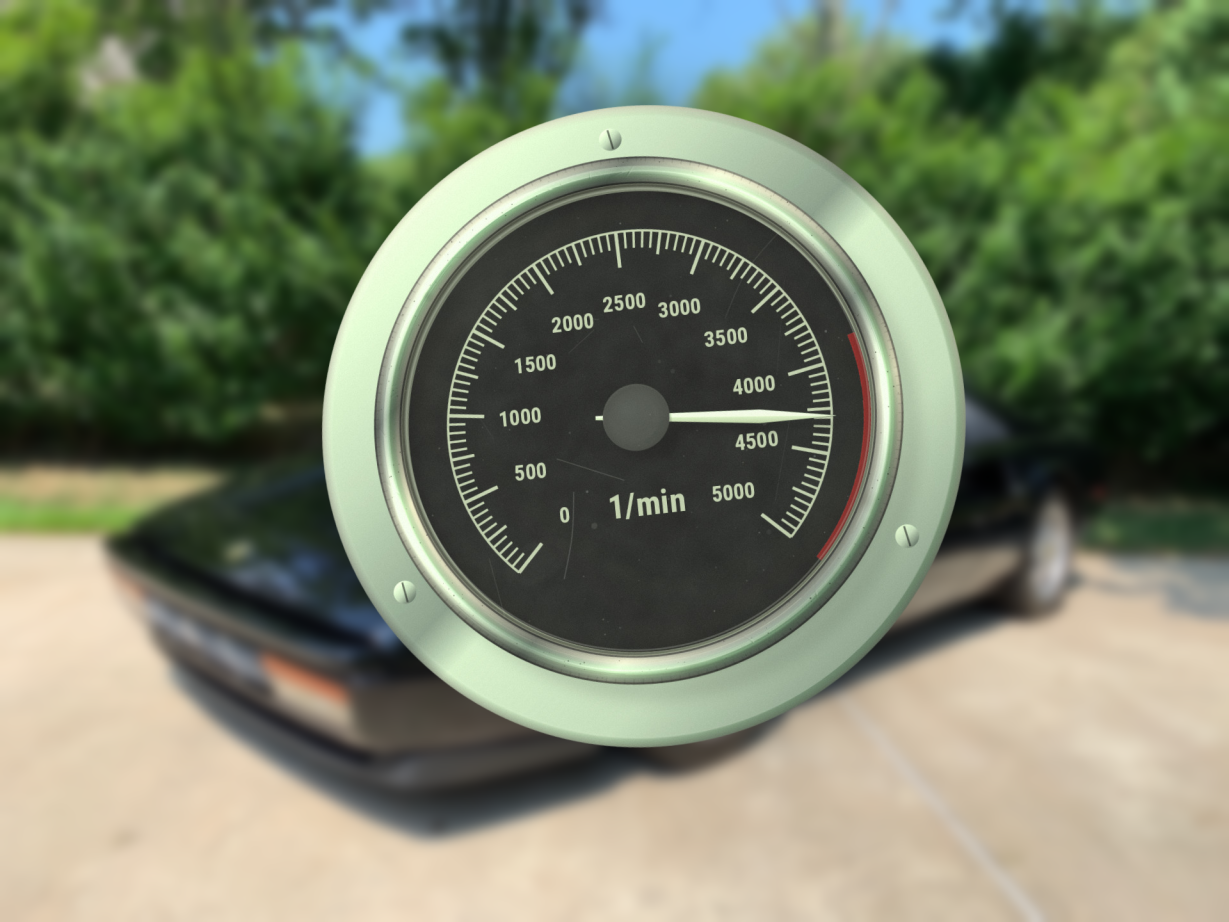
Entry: 4300 rpm
